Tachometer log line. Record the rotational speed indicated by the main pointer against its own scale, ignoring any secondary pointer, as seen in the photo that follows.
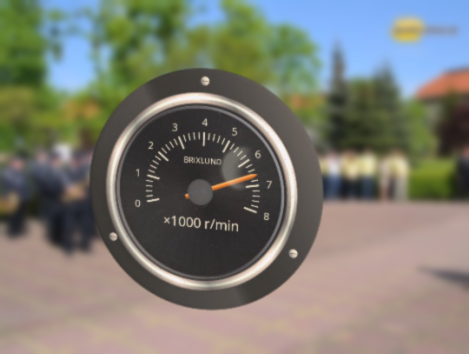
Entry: 6600 rpm
